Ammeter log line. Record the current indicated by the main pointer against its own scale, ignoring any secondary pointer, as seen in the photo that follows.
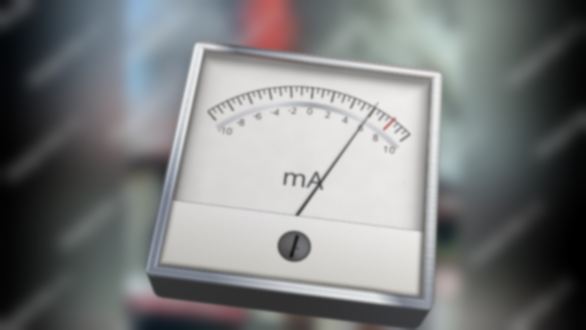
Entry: 6 mA
